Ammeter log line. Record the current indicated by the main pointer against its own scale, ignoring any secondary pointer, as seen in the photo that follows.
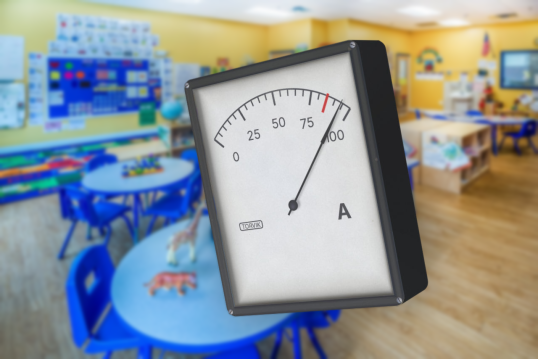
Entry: 95 A
